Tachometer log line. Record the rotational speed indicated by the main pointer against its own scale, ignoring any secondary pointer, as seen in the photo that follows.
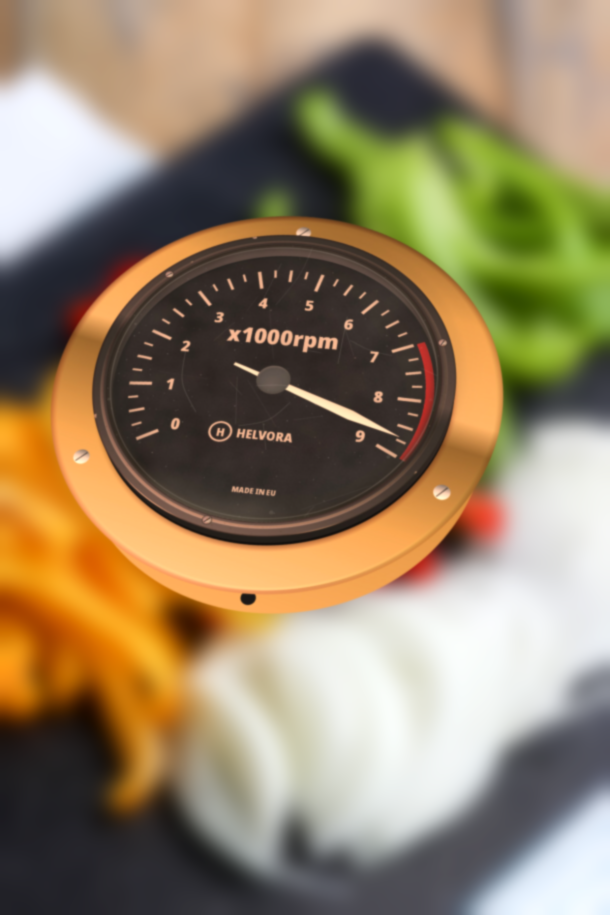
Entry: 8750 rpm
